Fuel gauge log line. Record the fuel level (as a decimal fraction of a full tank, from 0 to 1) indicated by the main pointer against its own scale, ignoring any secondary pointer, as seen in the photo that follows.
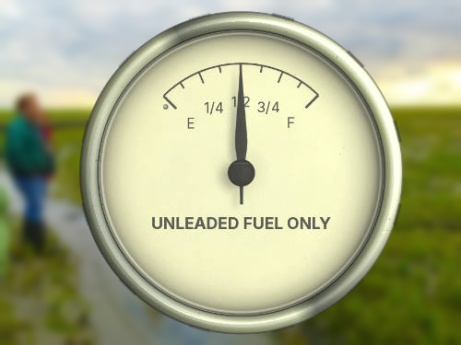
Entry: 0.5
